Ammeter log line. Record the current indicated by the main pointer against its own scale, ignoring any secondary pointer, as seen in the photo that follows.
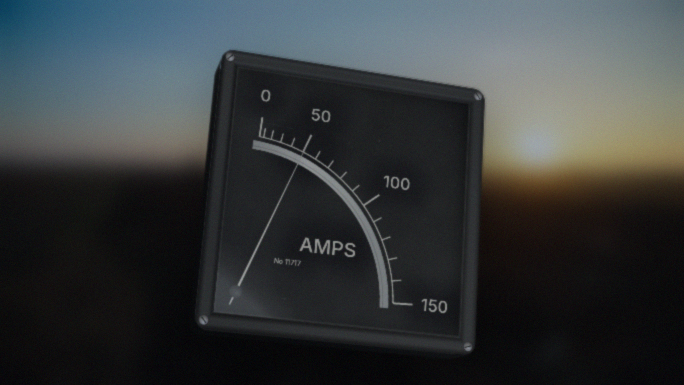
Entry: 50 A
